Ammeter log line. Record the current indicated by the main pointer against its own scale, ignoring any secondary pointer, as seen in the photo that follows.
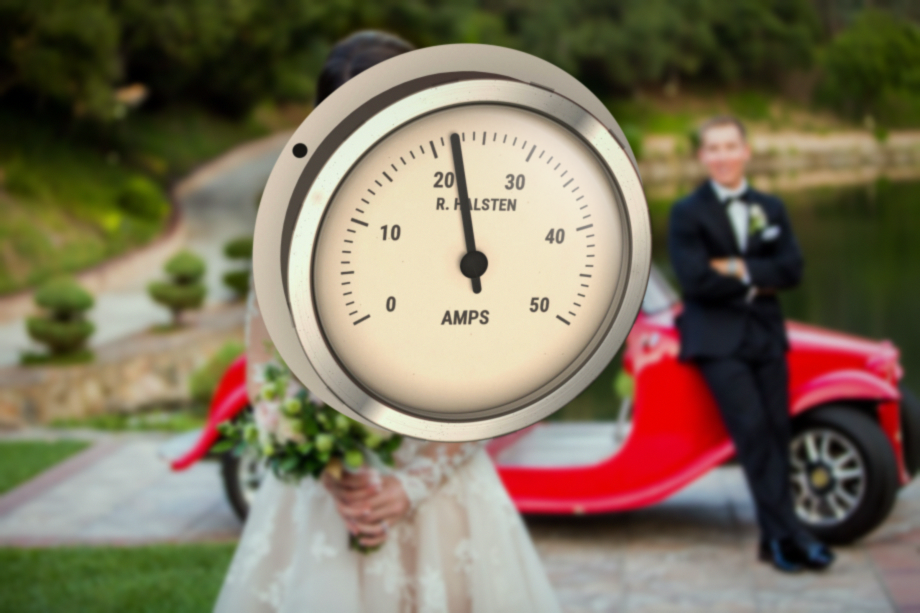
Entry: 22 A
